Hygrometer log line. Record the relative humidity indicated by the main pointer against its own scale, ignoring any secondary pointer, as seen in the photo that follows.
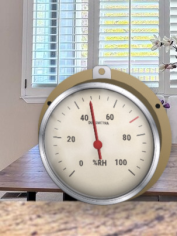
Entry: 48 %
